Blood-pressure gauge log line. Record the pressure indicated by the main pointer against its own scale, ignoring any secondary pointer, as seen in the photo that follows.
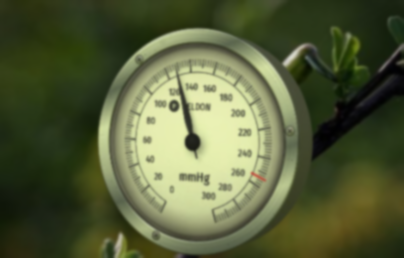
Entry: 130 mmHg
